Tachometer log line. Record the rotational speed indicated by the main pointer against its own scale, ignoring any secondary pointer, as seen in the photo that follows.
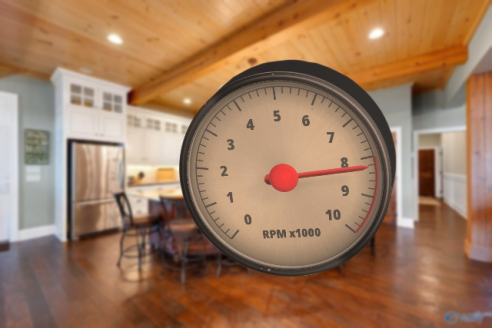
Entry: 8200 rpm
